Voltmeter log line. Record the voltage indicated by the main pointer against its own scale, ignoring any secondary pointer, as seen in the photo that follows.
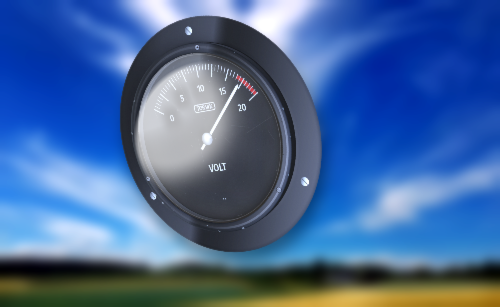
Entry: 17.5 V
